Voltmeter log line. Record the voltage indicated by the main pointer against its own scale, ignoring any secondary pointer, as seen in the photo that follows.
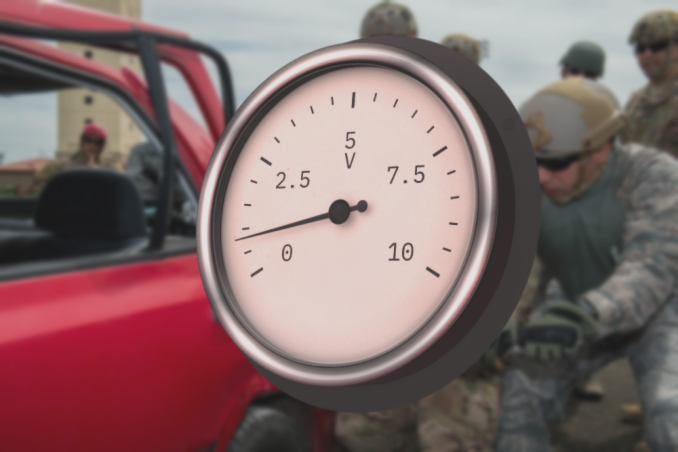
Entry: 0.75 V
